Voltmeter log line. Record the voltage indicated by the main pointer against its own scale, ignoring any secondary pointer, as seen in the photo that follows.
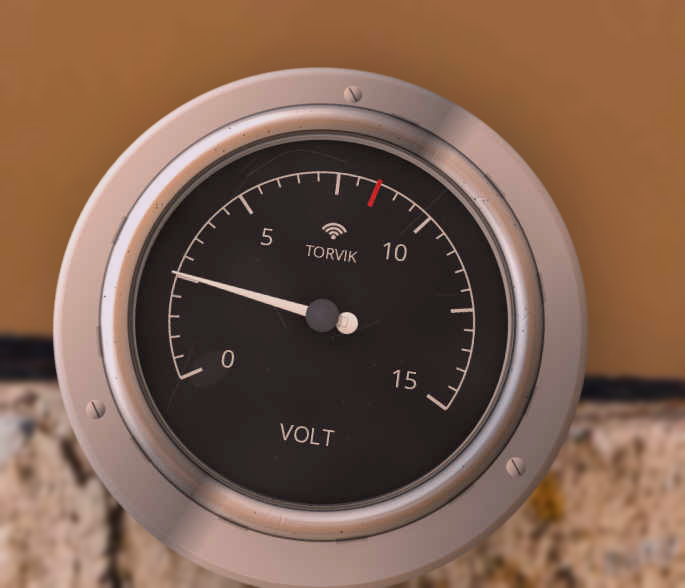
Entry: 2.5 V
